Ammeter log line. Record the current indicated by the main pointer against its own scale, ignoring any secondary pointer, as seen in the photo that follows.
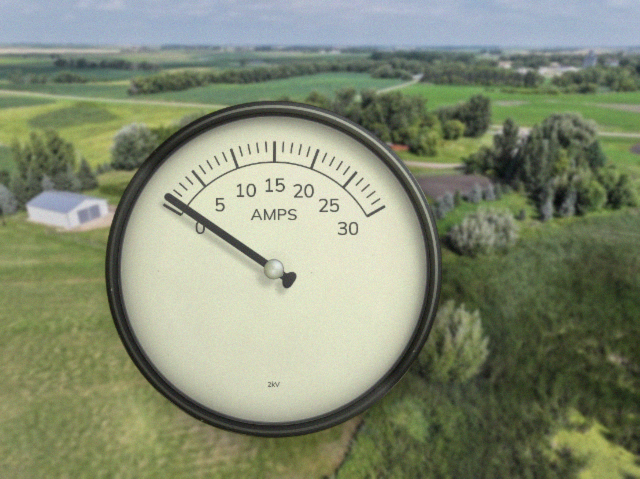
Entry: 1 A
